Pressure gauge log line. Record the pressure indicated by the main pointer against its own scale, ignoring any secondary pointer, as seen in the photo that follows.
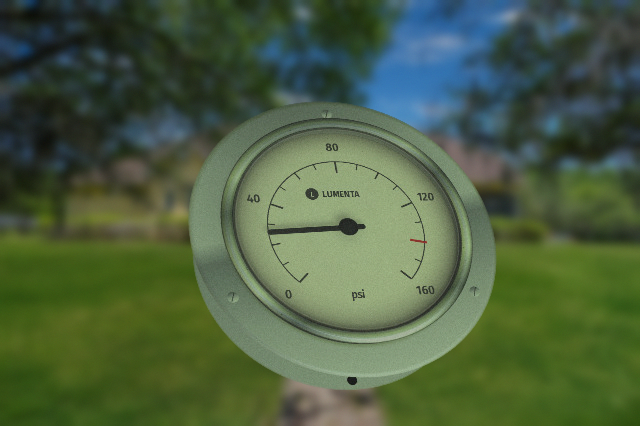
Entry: 25 psi
